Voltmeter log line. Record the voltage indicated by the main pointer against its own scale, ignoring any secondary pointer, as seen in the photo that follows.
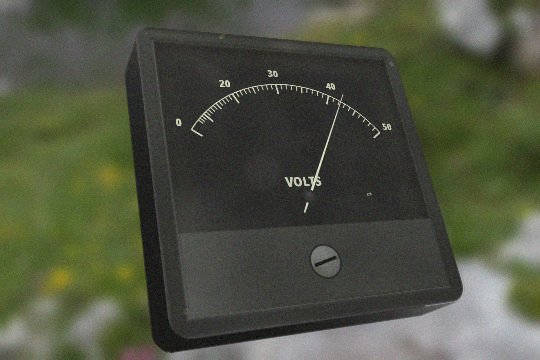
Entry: 42 V
